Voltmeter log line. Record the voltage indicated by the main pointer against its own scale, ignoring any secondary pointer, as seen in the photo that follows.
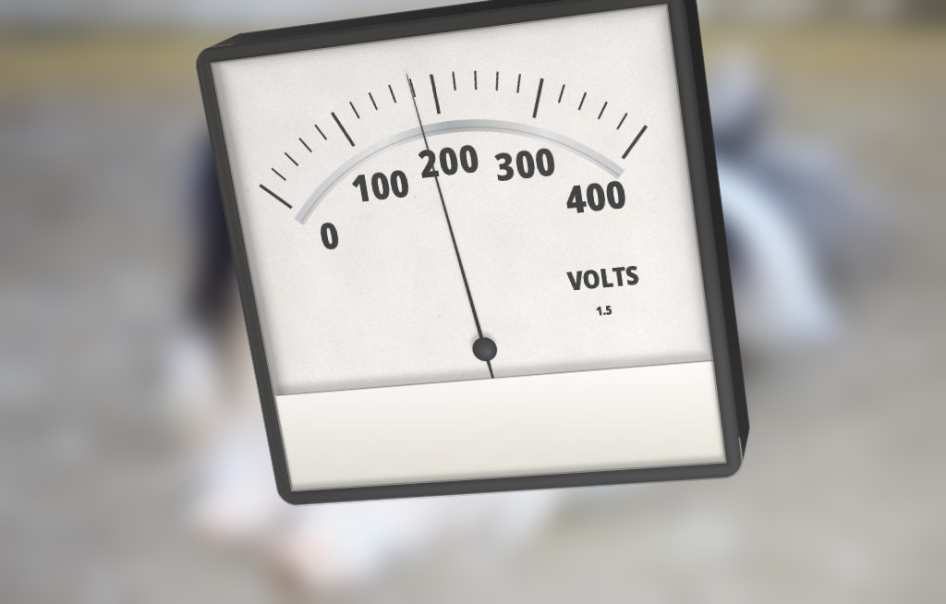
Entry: 180 V
